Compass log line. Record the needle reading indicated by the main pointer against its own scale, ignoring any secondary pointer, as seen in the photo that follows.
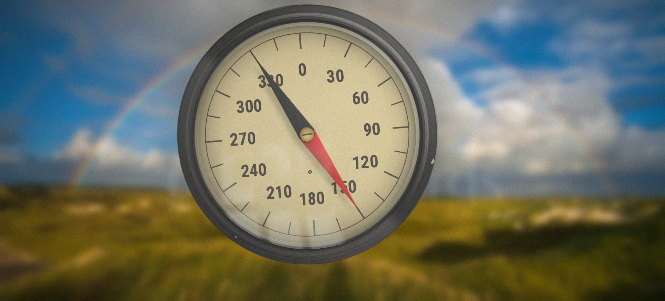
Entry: 150 °
